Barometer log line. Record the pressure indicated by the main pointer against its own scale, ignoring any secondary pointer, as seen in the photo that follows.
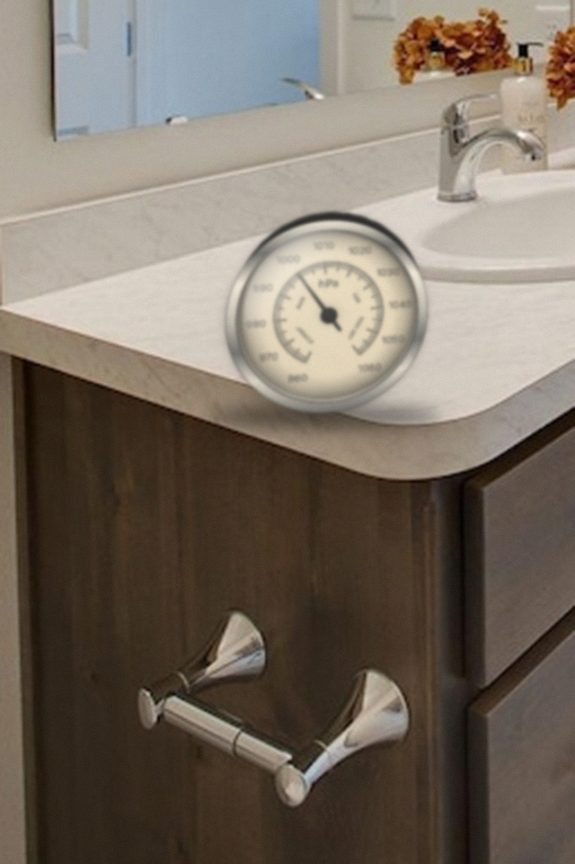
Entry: 1000 hPa
